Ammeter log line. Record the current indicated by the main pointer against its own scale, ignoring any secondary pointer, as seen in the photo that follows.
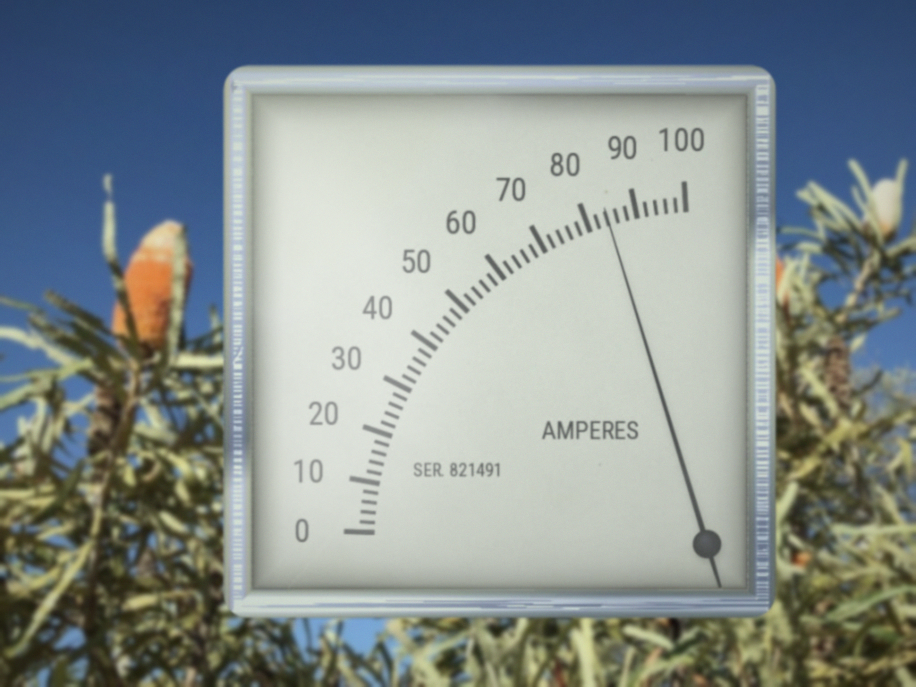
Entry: 84 A
